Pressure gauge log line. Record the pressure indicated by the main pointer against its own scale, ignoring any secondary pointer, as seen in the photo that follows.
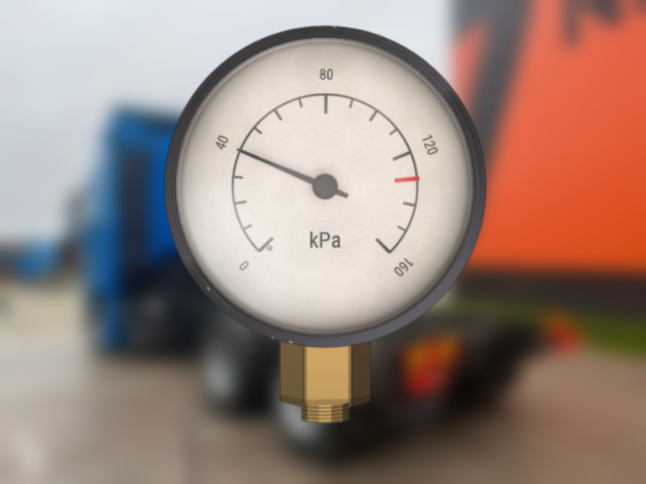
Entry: 40 kPa
